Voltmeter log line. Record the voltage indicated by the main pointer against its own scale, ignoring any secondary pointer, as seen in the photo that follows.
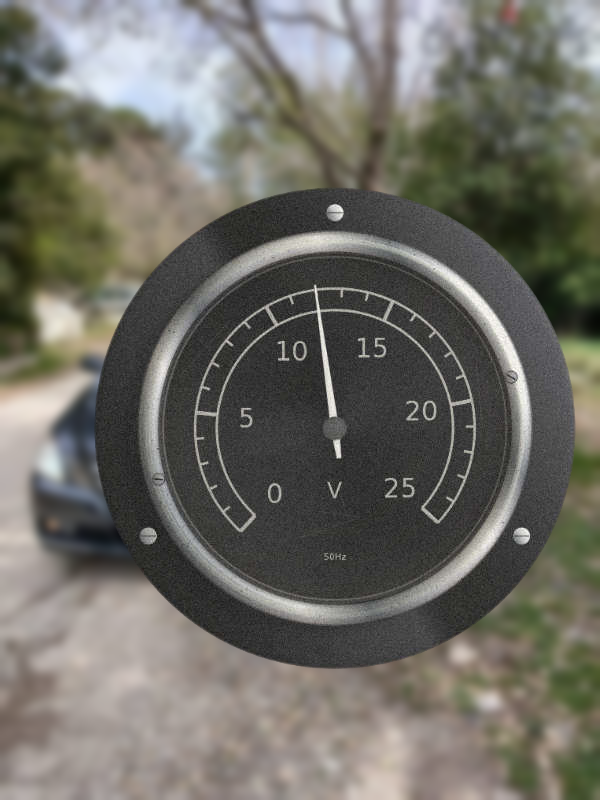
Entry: 12 V
